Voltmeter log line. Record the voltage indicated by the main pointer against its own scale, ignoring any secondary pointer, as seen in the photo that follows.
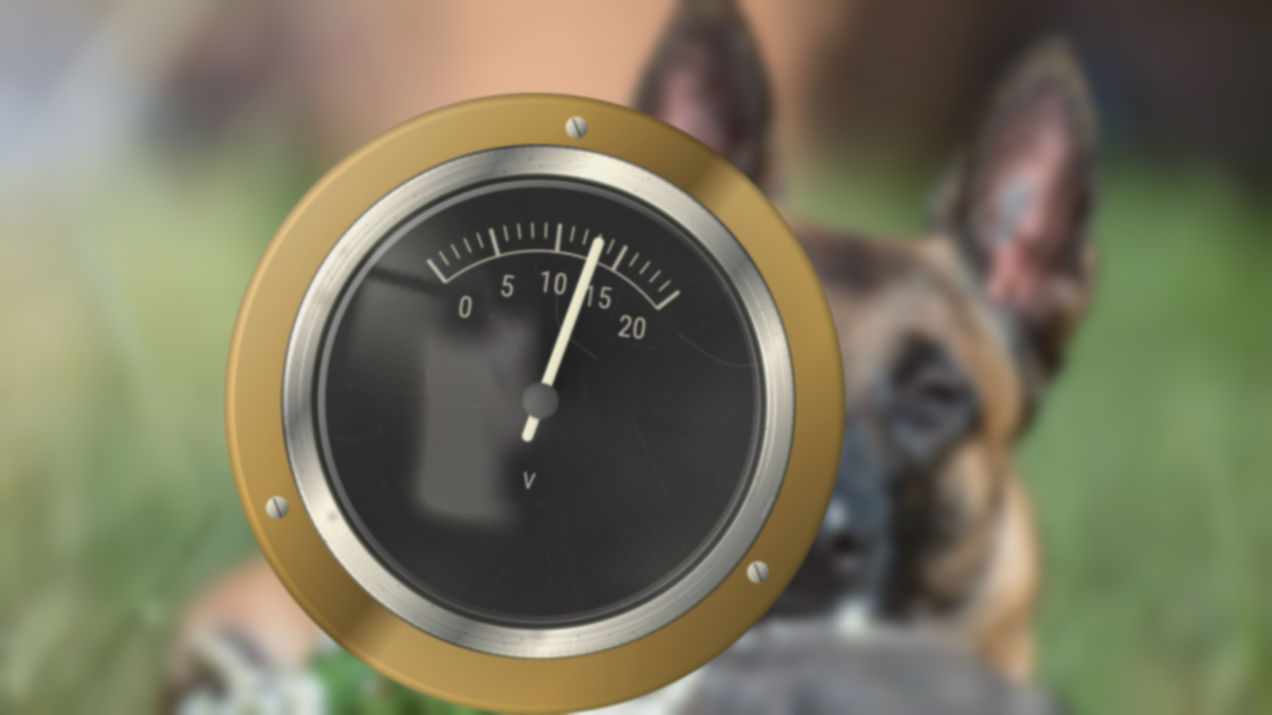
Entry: 13 V
